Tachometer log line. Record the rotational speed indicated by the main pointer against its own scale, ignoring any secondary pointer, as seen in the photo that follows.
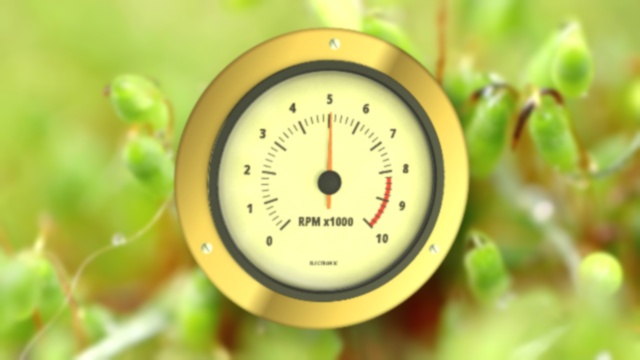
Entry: 5000 rpm
